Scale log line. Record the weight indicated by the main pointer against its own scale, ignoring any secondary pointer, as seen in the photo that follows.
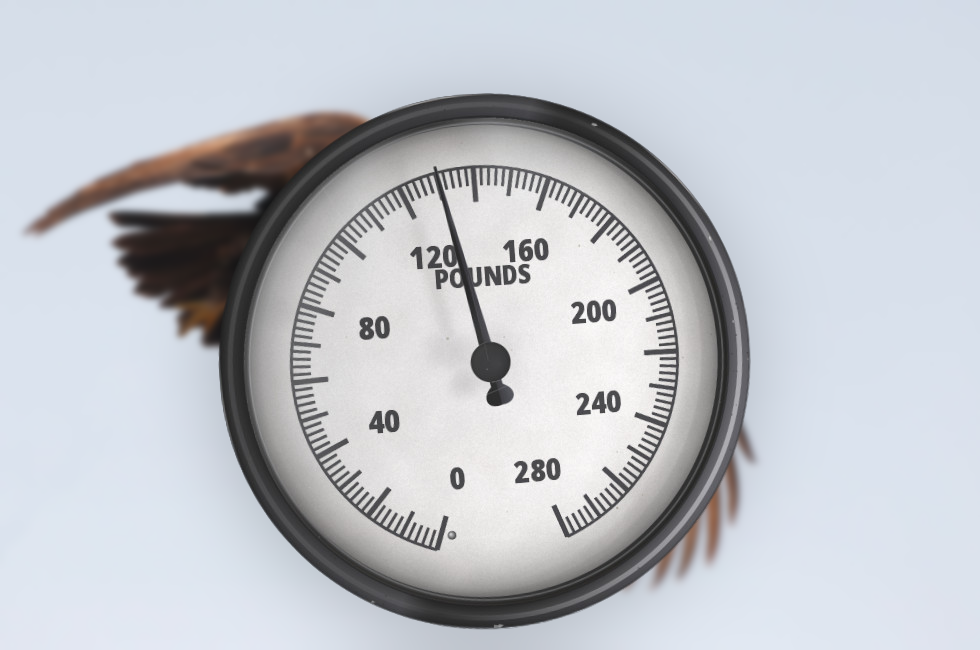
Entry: 130 lb
